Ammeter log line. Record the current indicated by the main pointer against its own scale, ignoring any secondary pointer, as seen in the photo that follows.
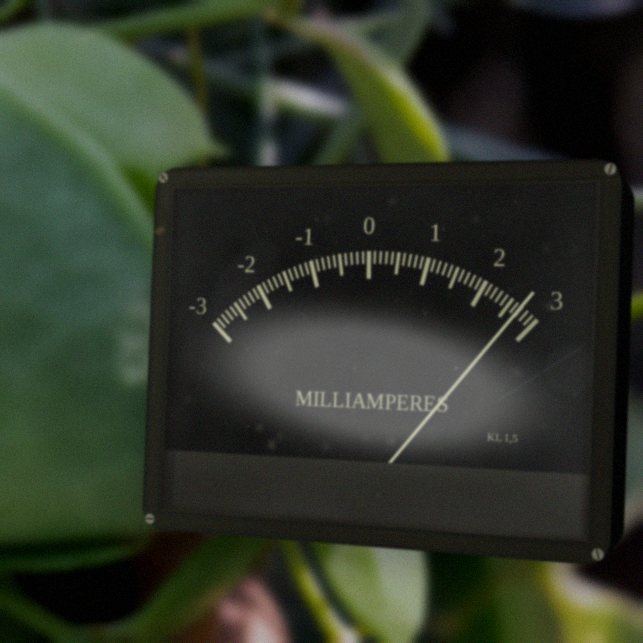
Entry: 2.7 mA
